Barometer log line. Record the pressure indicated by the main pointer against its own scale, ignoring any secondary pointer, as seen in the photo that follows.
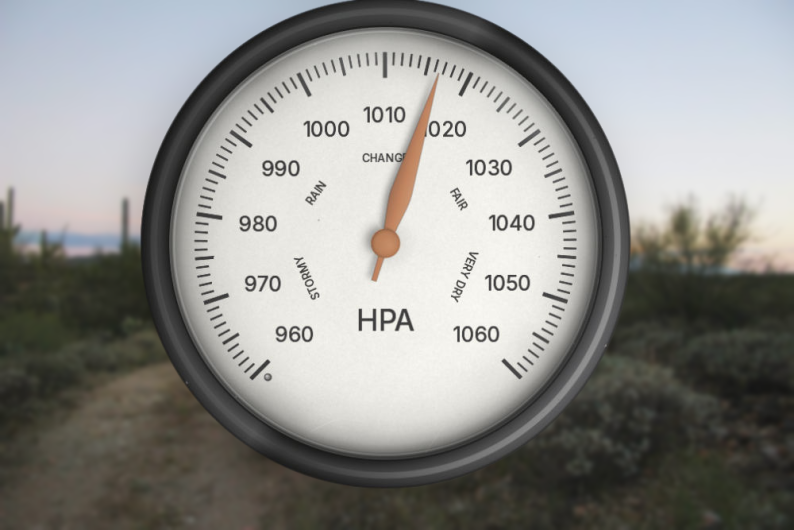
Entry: 1016.5 hPa
